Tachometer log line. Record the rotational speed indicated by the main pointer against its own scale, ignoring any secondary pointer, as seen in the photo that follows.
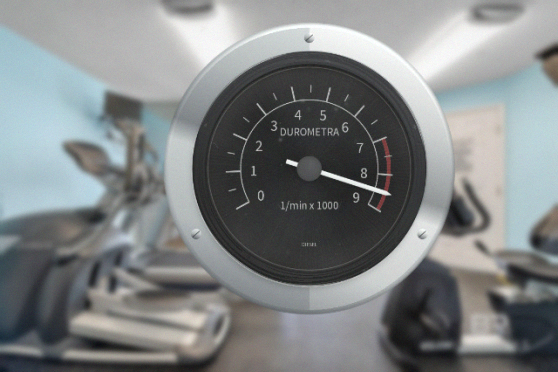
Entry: 8500 rpm
